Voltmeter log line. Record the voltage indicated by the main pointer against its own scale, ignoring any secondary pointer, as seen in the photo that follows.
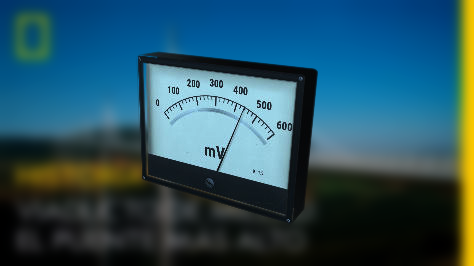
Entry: 440 mV
